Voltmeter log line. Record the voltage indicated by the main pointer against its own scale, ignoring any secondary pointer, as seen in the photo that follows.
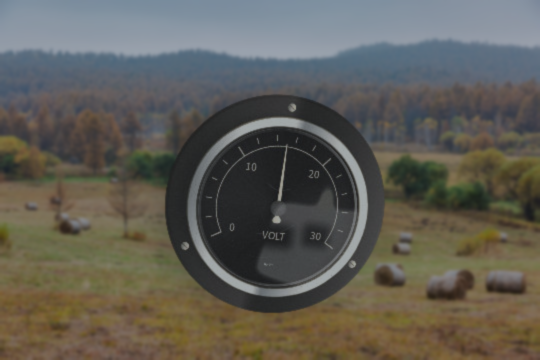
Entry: 15 V
